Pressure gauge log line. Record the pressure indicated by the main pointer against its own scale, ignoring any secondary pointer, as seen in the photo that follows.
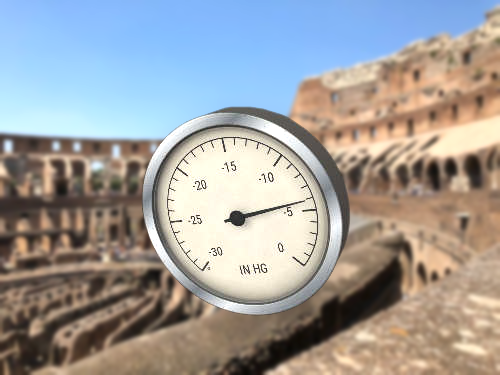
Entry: -6 inHg
